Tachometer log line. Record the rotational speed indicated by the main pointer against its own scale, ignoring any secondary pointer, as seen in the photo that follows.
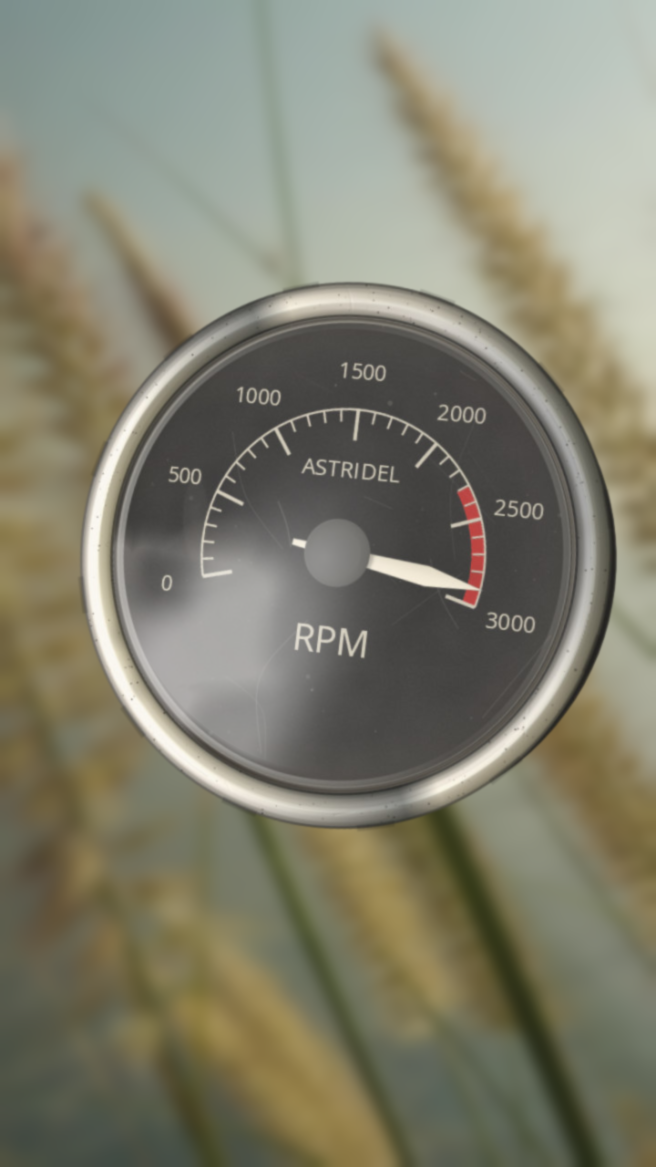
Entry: 2900 rpm
